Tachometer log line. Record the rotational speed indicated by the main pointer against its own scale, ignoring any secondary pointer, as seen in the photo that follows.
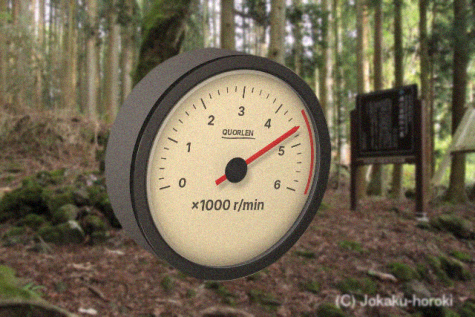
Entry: 4600 rpm
